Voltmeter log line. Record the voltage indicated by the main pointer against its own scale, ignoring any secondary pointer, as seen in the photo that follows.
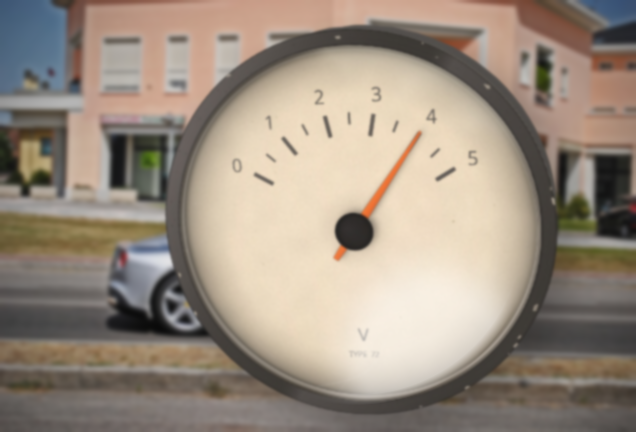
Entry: 4 V
